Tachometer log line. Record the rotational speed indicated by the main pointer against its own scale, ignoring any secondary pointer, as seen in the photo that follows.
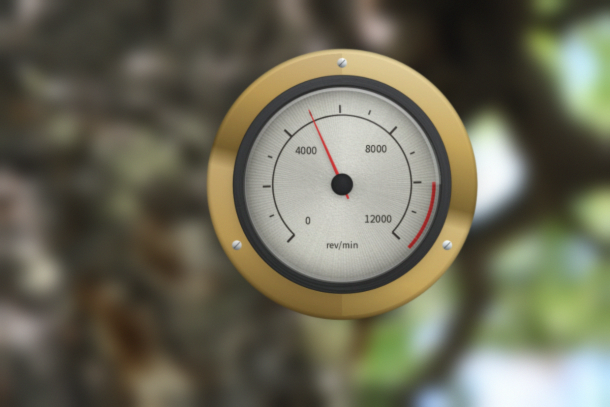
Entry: 5000 rpm
